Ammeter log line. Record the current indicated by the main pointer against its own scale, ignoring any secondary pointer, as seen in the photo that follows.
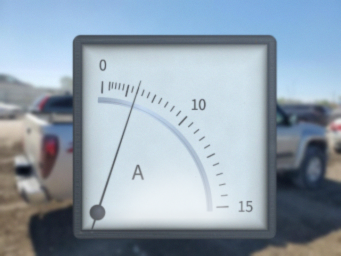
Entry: 6 A
